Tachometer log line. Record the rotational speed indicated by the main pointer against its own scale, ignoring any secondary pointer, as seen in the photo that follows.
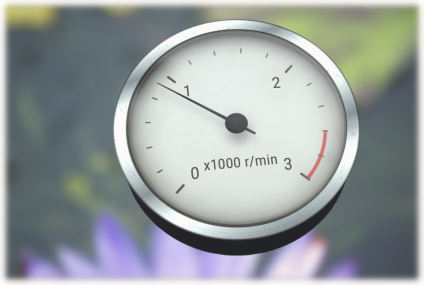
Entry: 900 rpm
